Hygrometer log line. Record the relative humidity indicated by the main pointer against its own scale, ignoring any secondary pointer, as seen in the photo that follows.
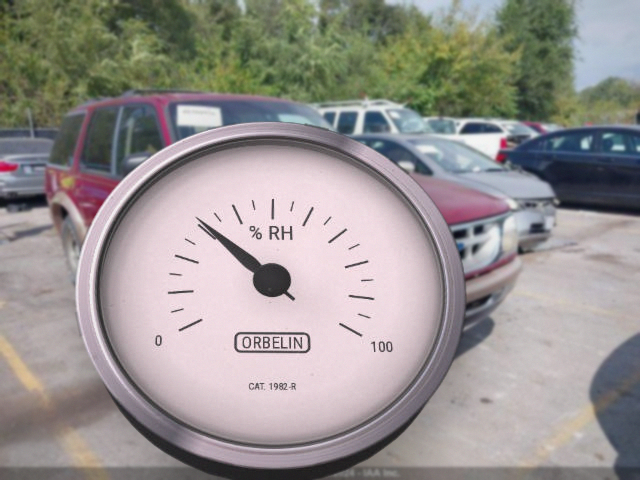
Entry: 30 %
